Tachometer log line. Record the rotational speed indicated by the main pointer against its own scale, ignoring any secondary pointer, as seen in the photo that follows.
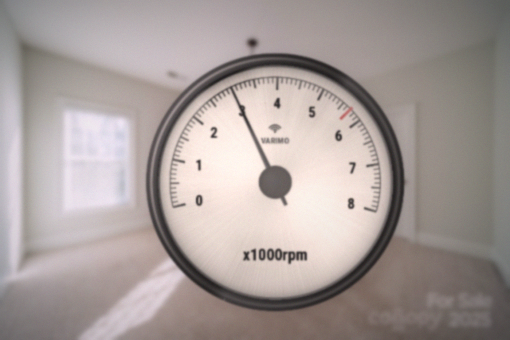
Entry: 3000 rpm
